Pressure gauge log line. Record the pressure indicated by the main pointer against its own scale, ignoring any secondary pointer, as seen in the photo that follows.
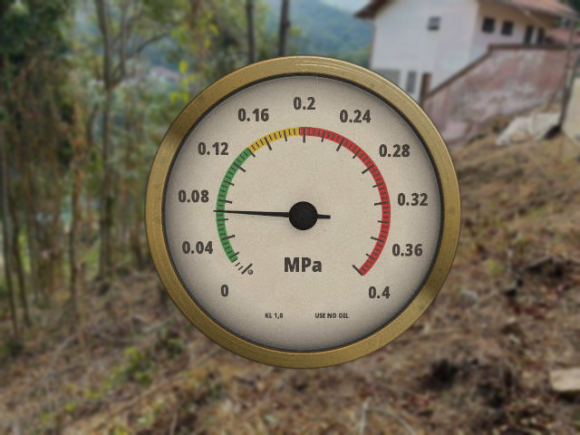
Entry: 0.07 MPa
